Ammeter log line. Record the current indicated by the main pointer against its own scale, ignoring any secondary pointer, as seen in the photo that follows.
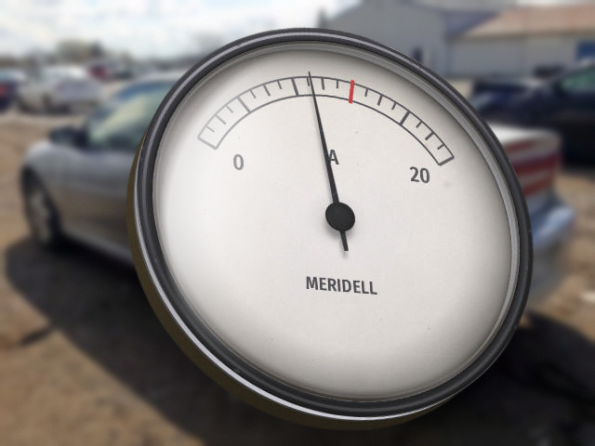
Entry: 9 A
